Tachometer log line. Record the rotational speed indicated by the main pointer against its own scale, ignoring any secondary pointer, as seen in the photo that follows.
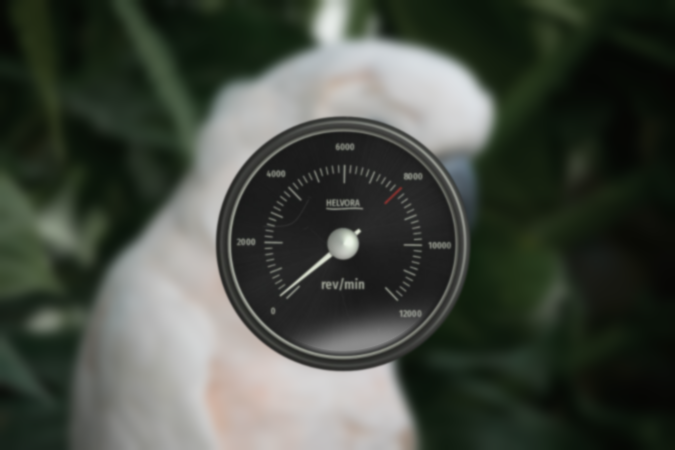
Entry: 200 rpm
